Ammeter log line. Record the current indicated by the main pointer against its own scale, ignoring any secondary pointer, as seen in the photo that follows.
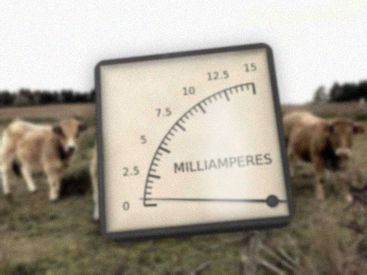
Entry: 0.5 mA
